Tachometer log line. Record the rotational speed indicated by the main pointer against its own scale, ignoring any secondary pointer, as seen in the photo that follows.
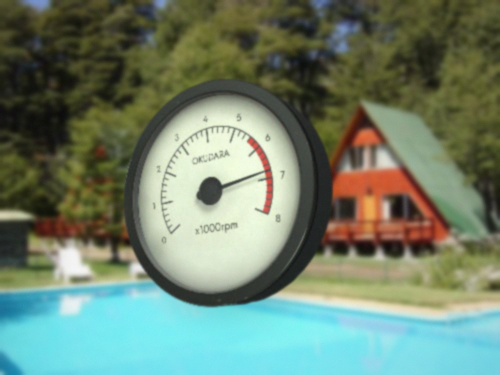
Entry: 6800 rpm
